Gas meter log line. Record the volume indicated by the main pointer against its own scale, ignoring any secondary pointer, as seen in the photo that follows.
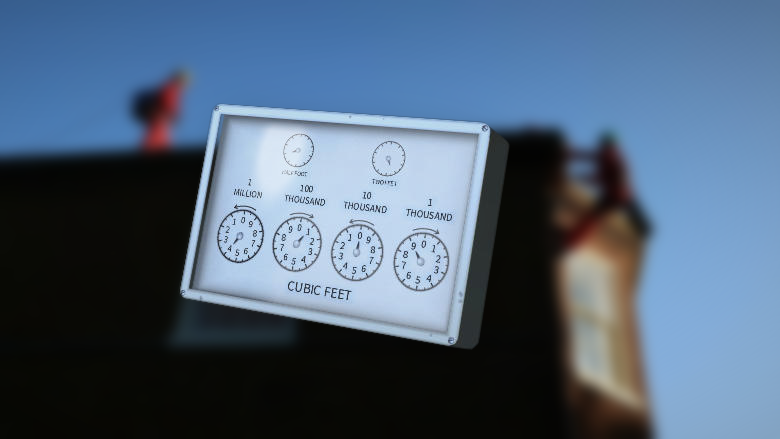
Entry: 409900 ft³
